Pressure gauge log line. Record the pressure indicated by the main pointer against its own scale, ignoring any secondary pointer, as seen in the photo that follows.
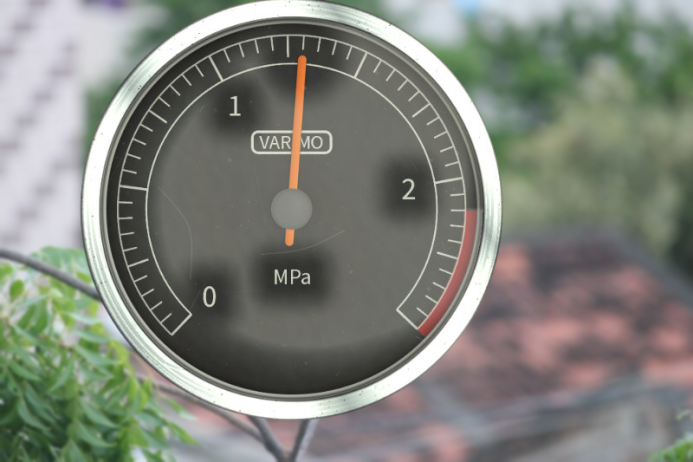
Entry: 1.3 MPa
